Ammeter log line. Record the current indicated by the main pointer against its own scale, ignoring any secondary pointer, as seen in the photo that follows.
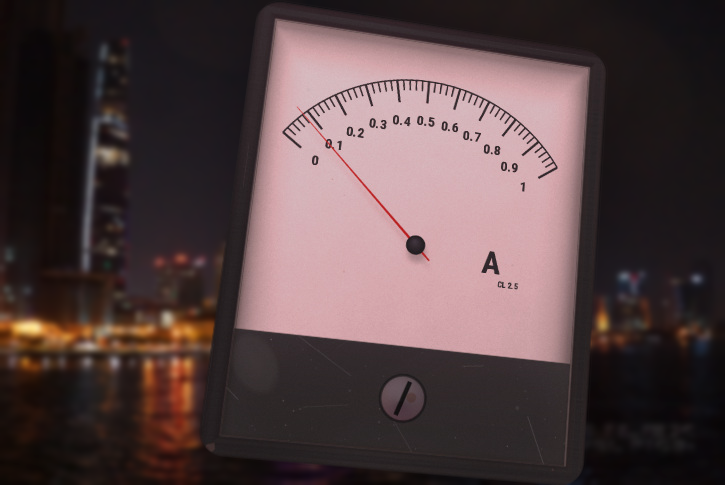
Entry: 0.08 A
